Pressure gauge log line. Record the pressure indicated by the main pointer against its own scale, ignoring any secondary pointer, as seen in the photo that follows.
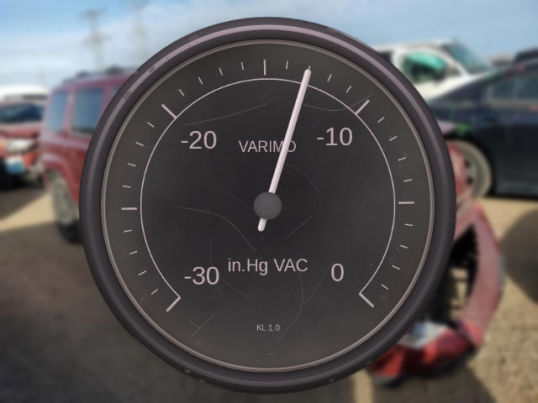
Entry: -13 inHg
